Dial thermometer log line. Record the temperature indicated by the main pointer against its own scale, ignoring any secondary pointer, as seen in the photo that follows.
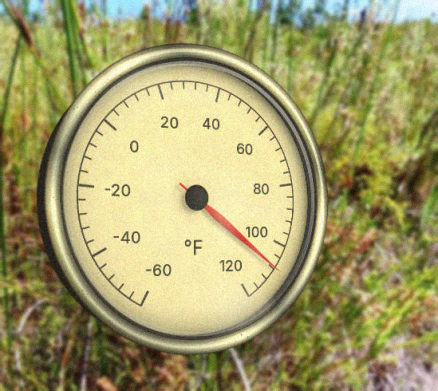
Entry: 108 °F
